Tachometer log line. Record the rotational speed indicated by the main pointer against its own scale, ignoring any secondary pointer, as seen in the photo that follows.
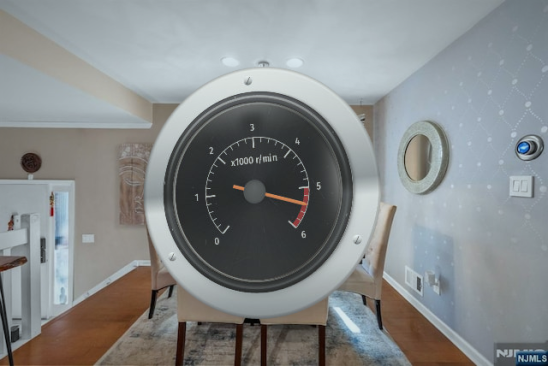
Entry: 5400 rpm
